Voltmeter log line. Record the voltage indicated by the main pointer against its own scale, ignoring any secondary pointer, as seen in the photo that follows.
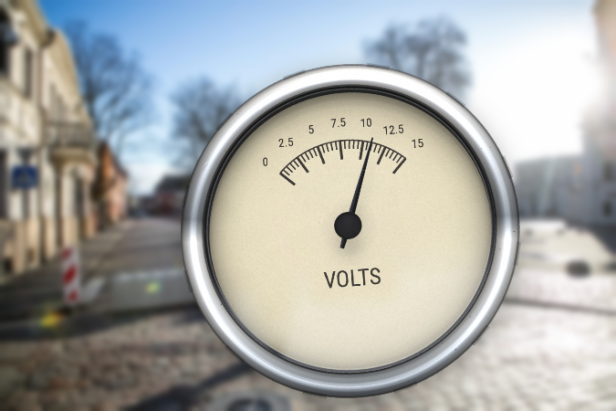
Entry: 11 V
